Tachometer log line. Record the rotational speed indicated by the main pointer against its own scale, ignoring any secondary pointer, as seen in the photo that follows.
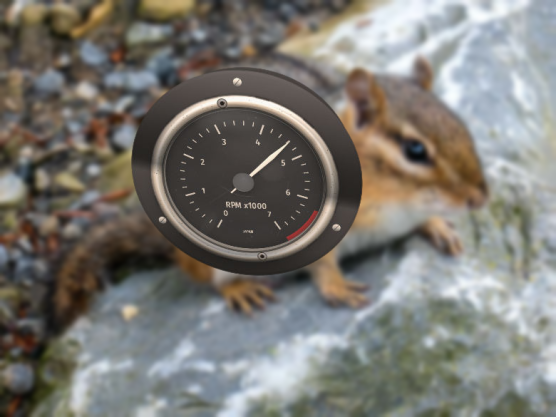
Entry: 4600 rpm
